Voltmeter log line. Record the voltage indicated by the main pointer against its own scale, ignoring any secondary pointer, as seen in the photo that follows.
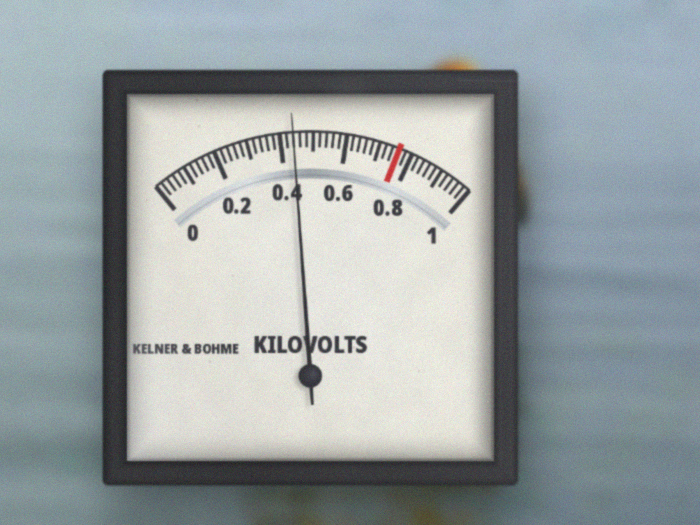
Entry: 0.44 kV
